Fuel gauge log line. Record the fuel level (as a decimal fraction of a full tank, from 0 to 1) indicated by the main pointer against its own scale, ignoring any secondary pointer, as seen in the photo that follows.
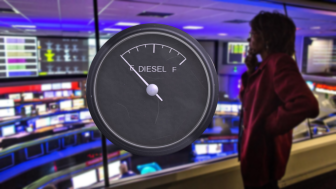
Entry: 0
